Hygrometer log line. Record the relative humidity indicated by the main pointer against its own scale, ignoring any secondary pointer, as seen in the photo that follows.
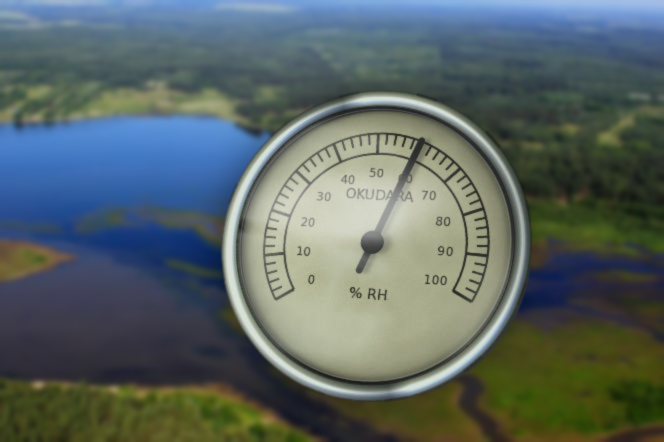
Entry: 60 %
